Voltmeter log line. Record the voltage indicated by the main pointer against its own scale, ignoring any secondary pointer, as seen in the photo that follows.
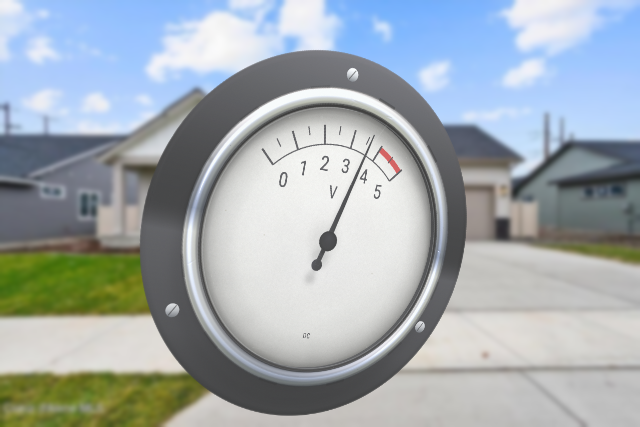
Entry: 3.5 V
